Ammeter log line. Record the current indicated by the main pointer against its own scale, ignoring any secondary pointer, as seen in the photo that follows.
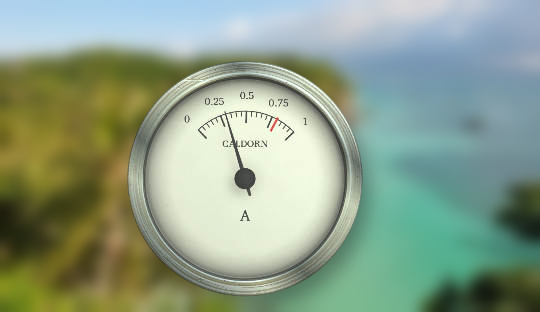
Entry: 0.3 A
